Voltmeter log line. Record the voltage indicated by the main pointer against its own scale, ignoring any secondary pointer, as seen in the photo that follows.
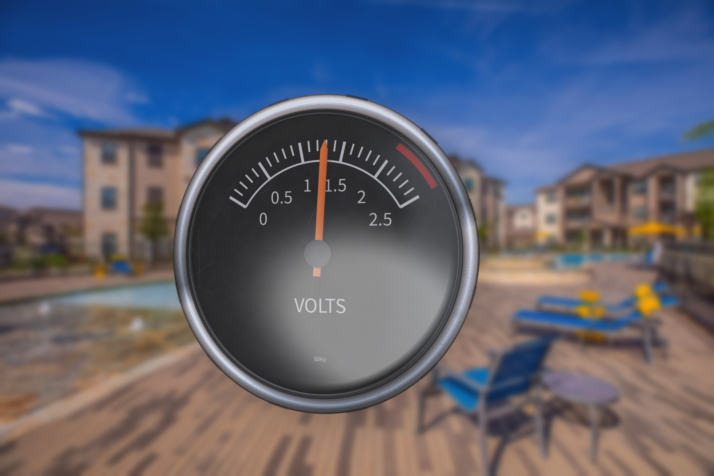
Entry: 1.3 V
